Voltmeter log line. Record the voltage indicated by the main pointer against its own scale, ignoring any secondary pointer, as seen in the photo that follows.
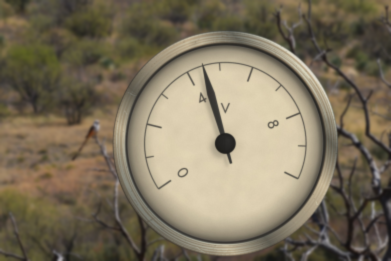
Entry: 4.5 V
